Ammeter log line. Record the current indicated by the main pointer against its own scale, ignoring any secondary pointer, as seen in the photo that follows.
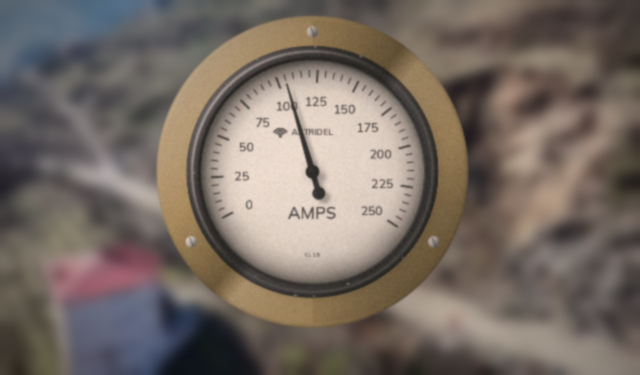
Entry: 105 A
